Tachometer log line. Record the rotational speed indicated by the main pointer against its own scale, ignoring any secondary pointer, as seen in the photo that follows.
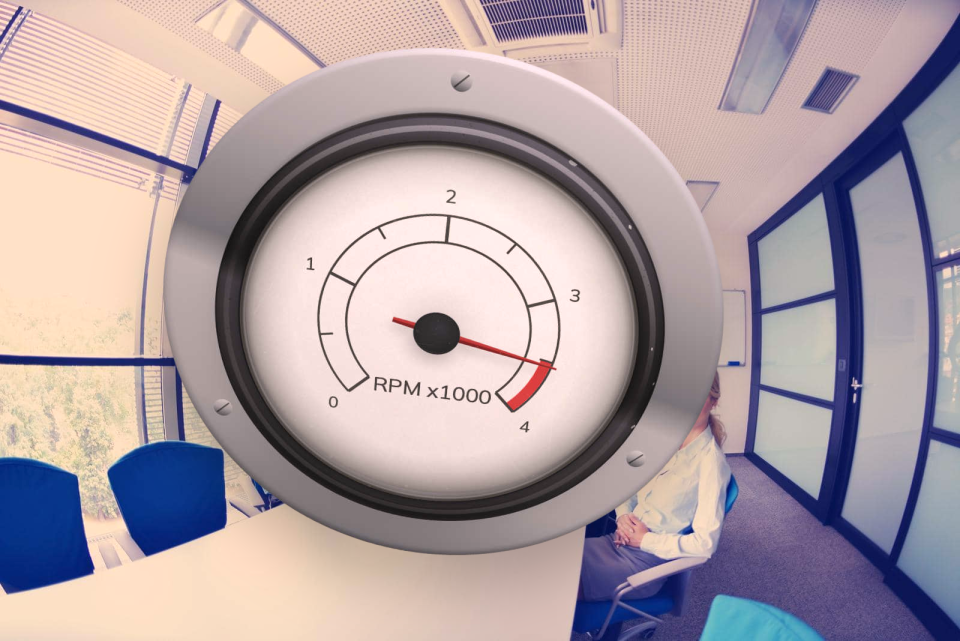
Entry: 3500 rpm
